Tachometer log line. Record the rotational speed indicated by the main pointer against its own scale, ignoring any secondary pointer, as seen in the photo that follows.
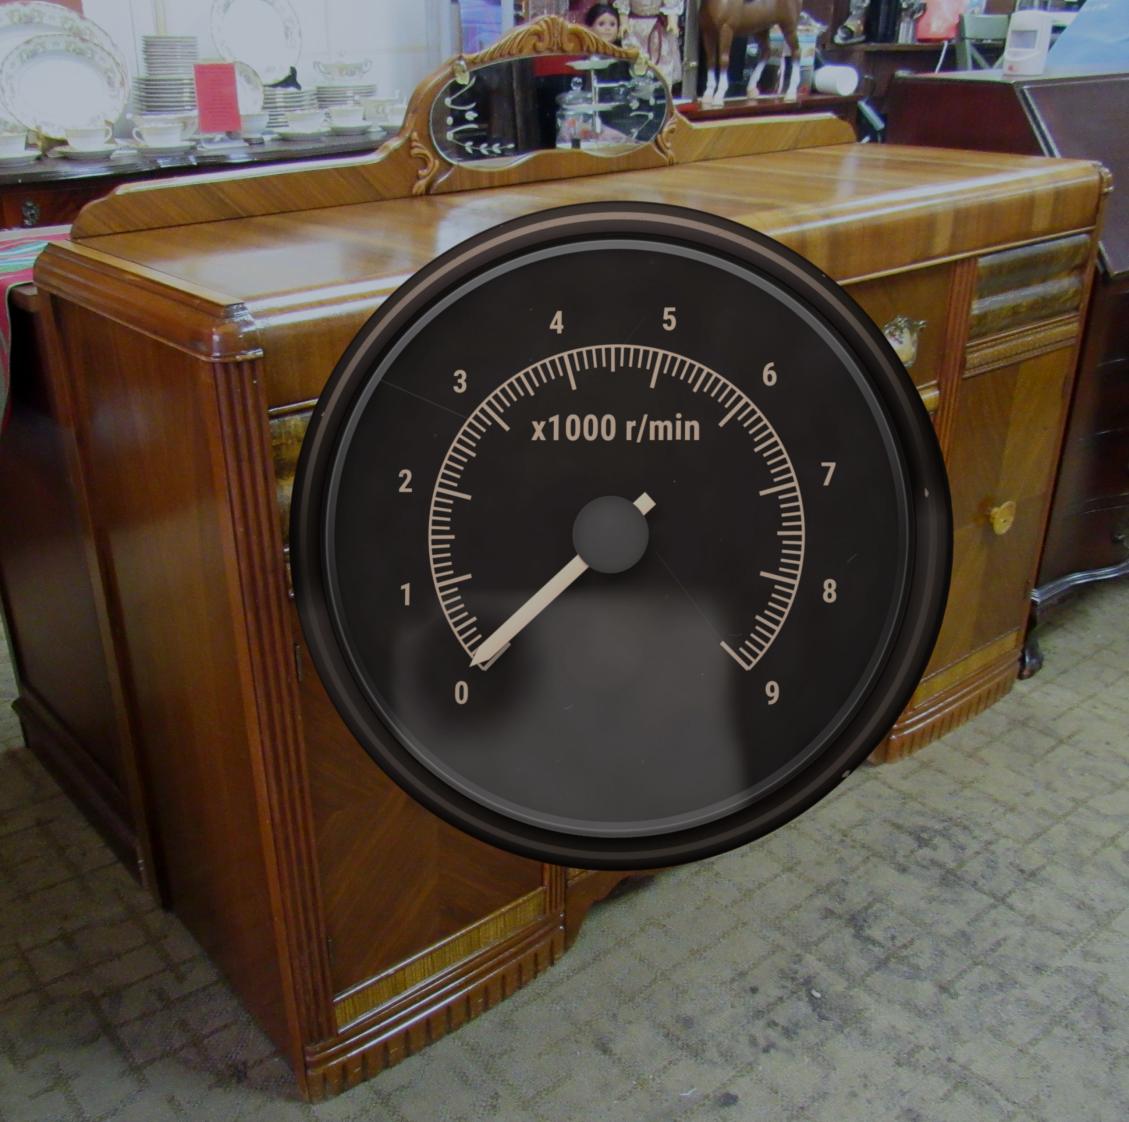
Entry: 100 rpm
